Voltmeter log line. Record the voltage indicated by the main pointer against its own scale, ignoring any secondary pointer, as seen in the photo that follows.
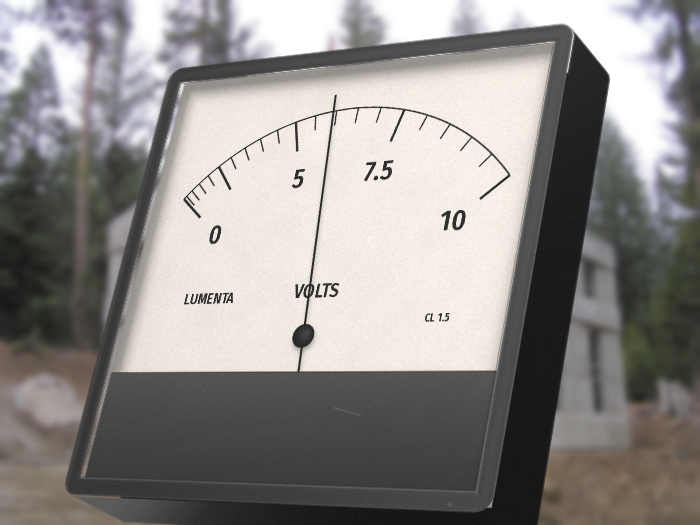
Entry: 6 V
